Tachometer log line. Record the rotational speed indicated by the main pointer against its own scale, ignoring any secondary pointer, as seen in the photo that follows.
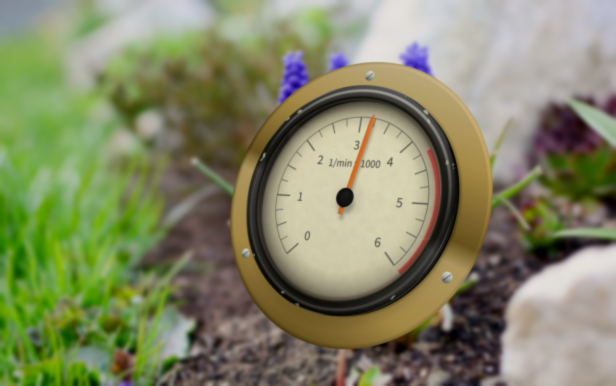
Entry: 3250 rpm
